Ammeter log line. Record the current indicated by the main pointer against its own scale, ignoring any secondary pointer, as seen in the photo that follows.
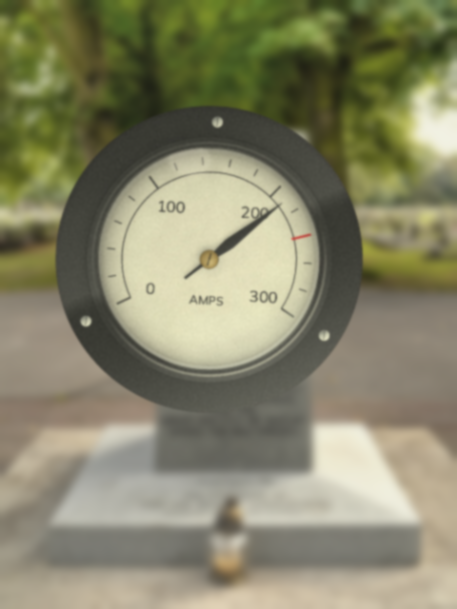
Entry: 210 A
